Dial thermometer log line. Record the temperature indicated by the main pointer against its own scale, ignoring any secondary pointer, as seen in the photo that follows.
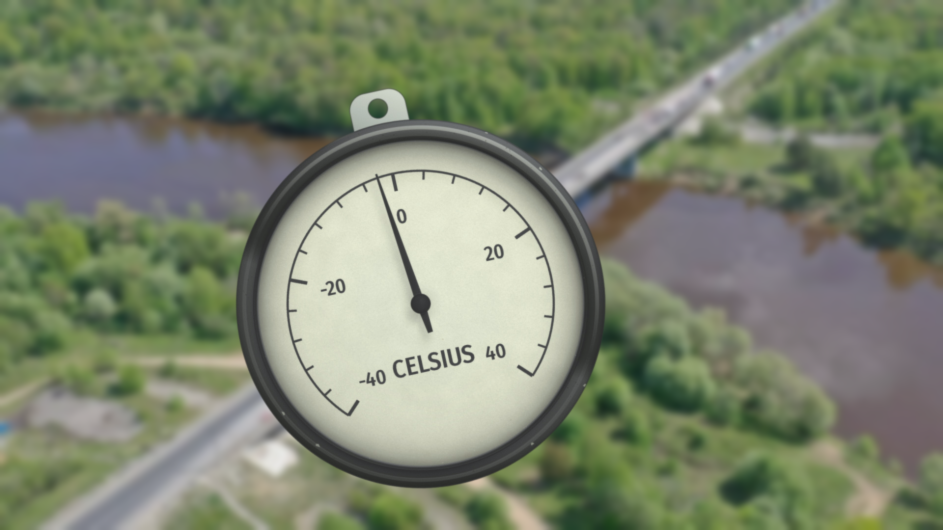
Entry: -2 °C
